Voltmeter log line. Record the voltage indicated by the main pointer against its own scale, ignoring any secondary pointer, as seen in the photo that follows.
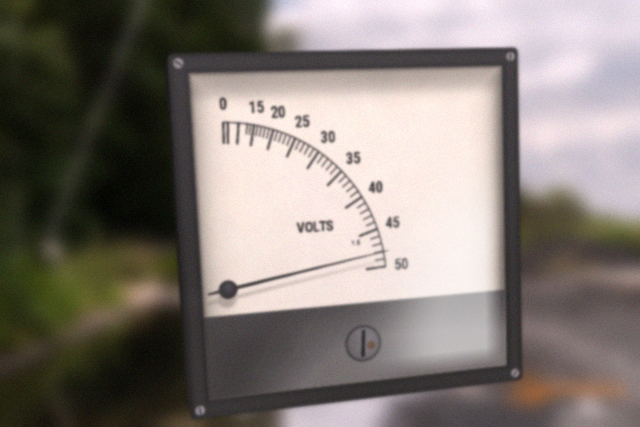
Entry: 48 V
